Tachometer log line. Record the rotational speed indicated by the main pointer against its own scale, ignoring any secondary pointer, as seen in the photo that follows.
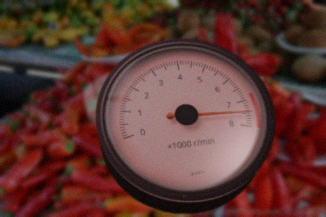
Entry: 7500 rpm
